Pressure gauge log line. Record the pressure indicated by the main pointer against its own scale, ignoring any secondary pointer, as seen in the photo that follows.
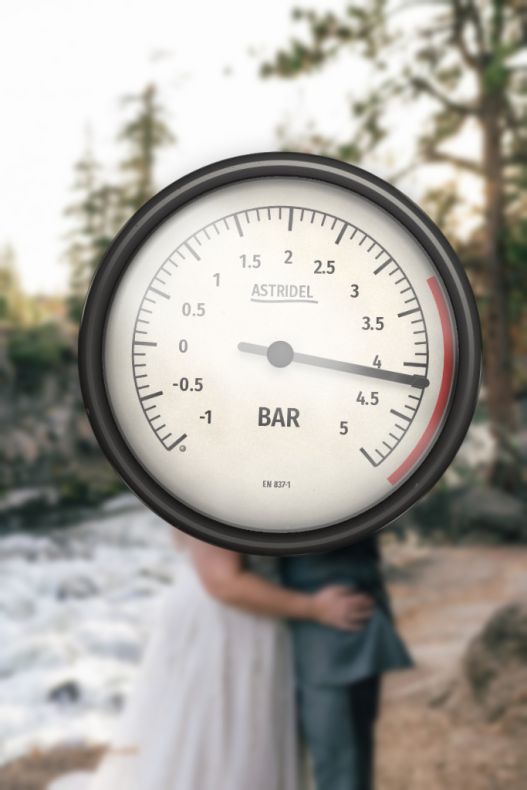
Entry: 4.15 bar
